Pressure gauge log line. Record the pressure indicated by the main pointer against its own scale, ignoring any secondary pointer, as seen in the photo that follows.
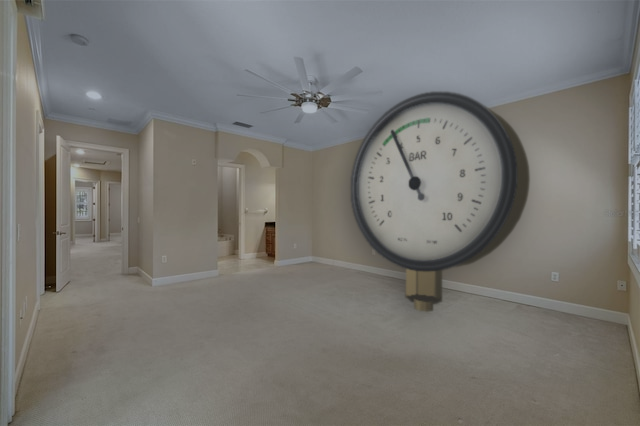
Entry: 4 bar
